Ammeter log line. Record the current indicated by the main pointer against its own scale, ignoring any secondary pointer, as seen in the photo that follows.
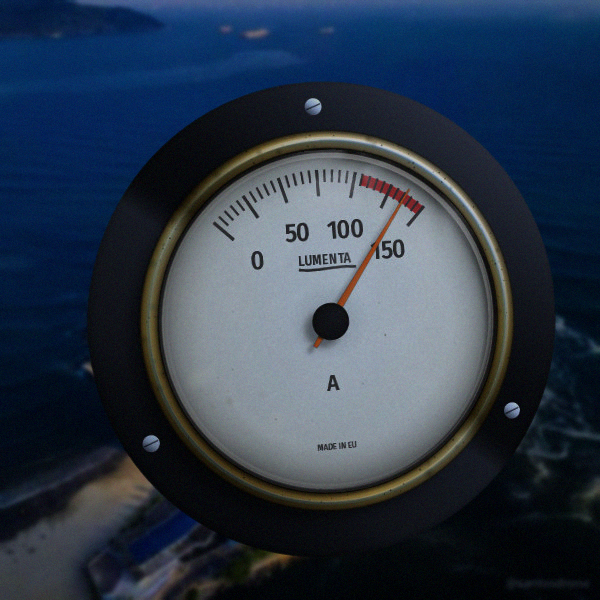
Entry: 135 A
